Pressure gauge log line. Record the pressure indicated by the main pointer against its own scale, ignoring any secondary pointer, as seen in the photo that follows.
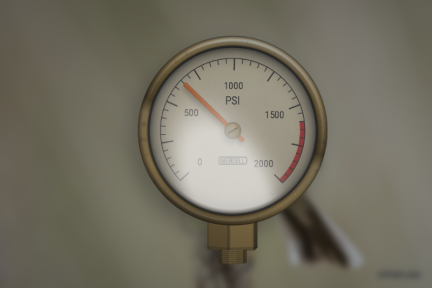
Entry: 650 psi
